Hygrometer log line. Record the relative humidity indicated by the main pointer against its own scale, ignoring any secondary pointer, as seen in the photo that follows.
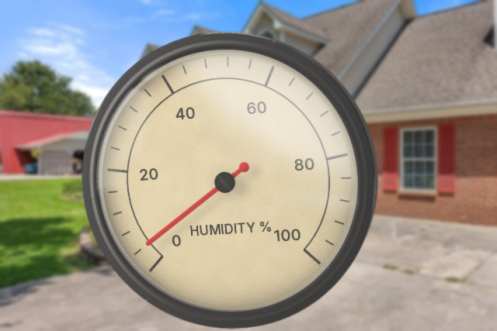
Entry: 4 %
